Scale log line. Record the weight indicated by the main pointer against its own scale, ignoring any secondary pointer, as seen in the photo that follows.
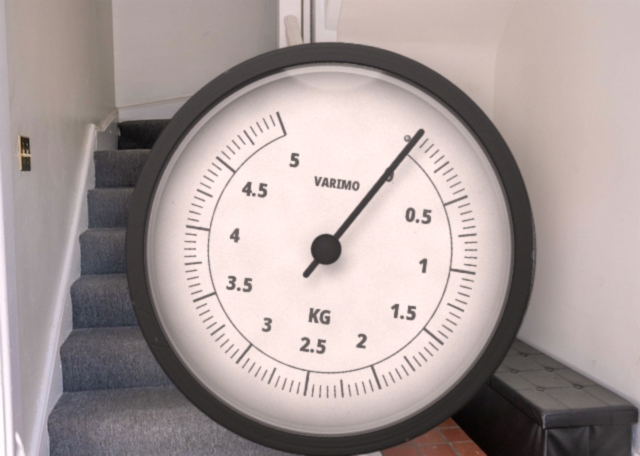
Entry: 0 kg
